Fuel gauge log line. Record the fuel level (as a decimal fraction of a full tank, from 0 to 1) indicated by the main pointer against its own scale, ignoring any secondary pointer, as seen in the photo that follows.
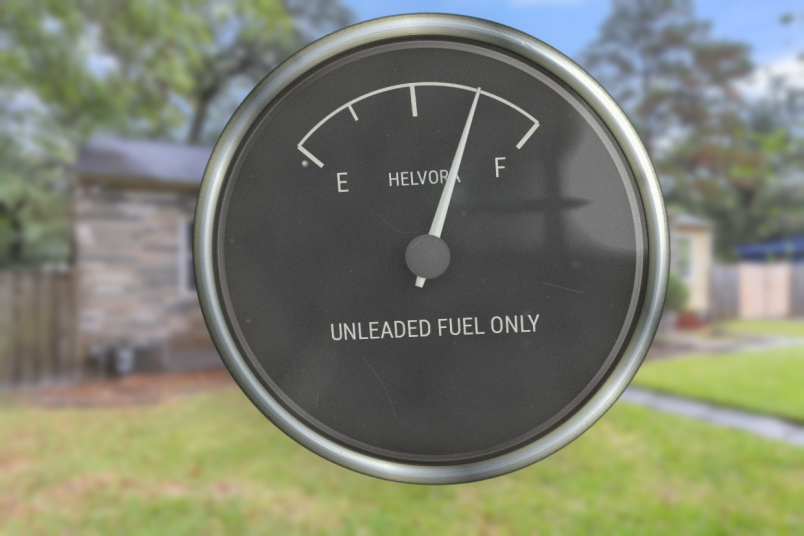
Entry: 0.75
